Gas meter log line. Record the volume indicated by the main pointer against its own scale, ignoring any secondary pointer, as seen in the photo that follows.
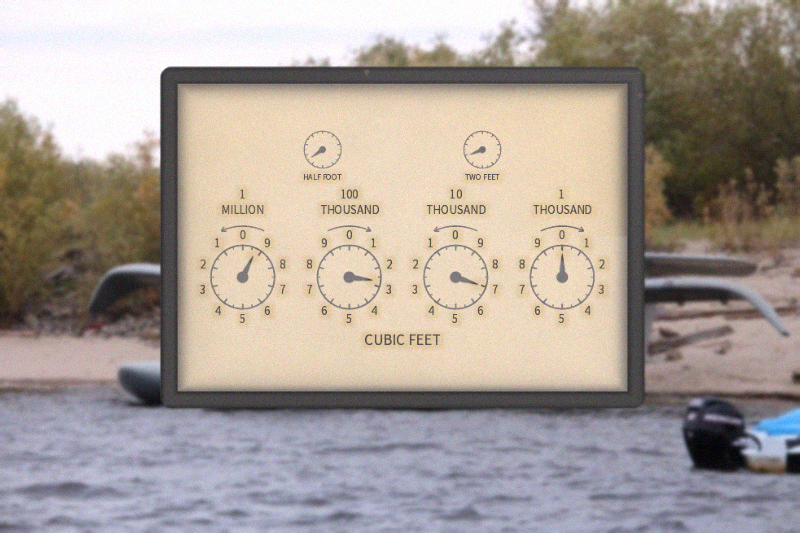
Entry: 927000 ft³
